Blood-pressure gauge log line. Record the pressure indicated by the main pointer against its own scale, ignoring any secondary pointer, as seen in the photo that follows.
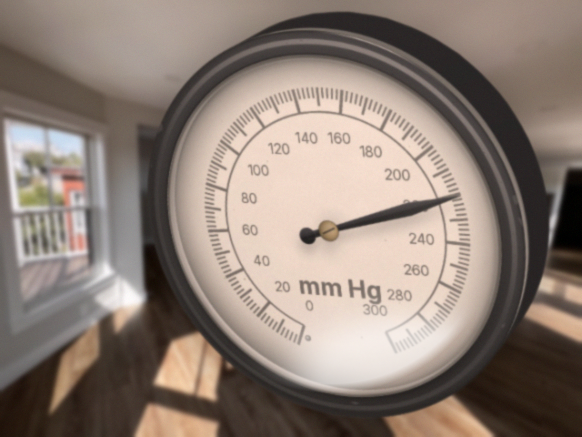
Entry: 220 mmHg
